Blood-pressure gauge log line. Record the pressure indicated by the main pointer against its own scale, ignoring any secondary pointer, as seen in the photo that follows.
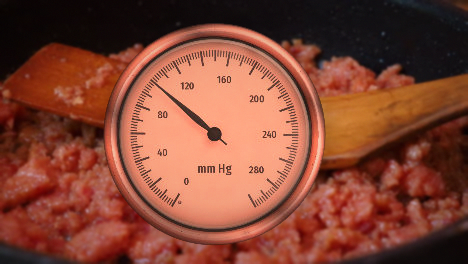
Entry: 100 mmHg
